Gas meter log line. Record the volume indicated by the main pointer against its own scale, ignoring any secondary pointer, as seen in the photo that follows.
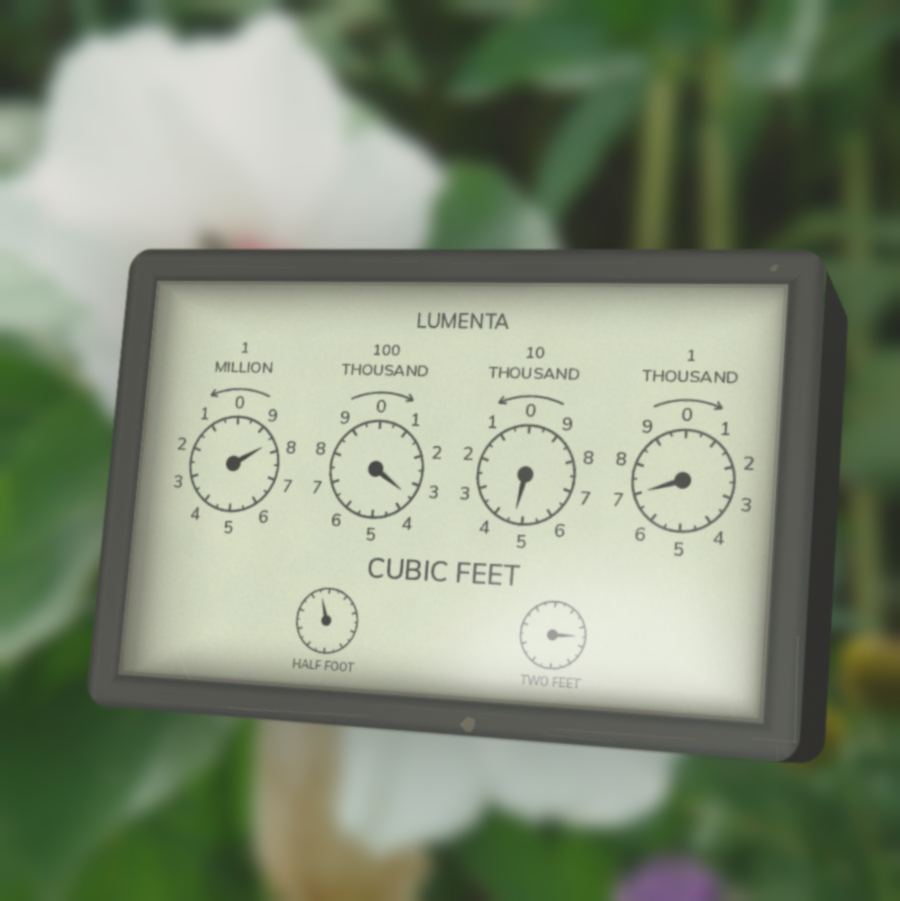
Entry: 834700 ft³
